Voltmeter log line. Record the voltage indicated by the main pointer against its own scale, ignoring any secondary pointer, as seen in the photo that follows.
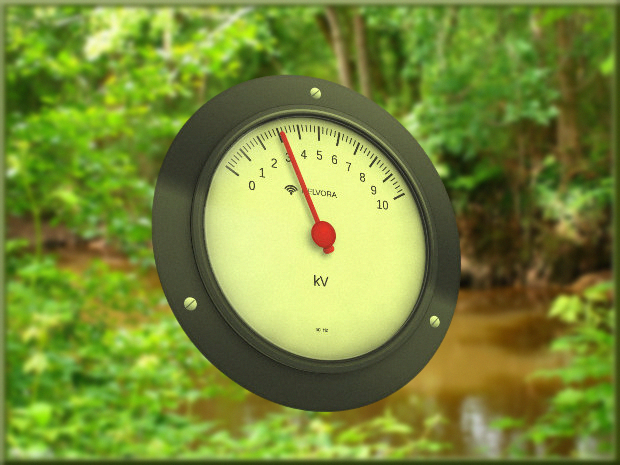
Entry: 3 kV
